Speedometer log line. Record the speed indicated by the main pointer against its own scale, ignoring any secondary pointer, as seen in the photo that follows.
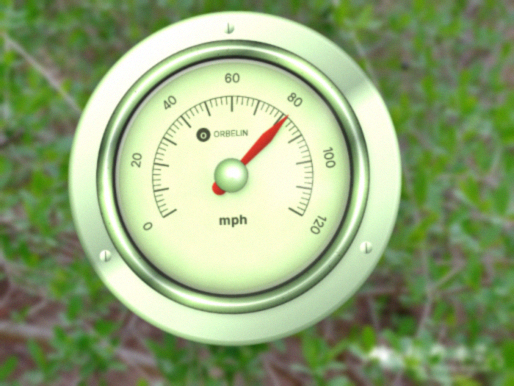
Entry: 82 mph
